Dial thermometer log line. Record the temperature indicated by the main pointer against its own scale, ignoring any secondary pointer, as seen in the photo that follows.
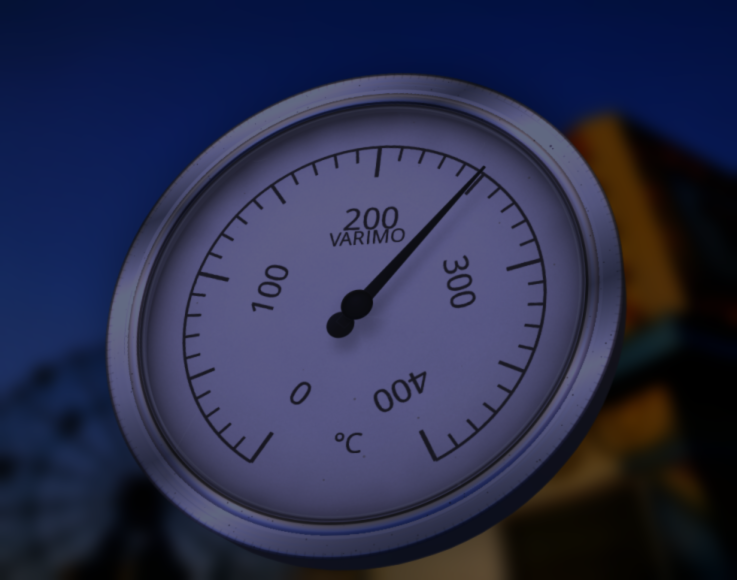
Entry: 250 °C
